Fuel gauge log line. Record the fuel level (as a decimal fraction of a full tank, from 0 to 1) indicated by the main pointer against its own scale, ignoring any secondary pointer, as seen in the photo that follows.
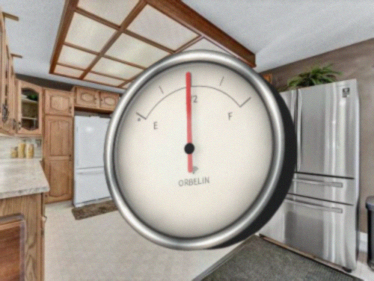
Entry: 0.5
